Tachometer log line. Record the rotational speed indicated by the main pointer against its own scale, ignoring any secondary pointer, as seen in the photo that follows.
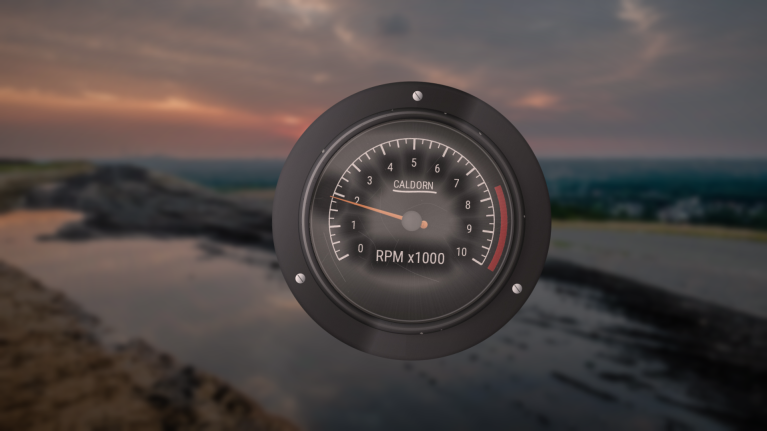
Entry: 1875 rpm
